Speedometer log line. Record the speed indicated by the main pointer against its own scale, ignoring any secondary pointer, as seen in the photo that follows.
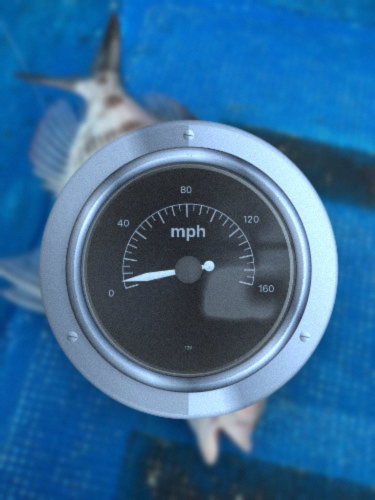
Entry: 5 mph
